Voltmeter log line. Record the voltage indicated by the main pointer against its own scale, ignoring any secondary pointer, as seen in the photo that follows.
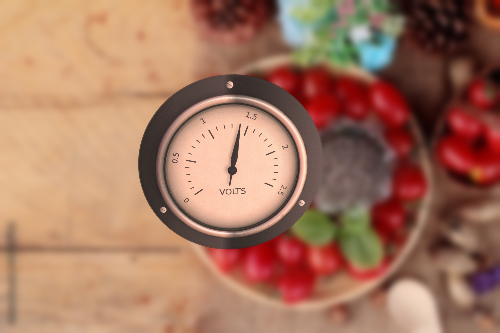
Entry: 1.4 V
